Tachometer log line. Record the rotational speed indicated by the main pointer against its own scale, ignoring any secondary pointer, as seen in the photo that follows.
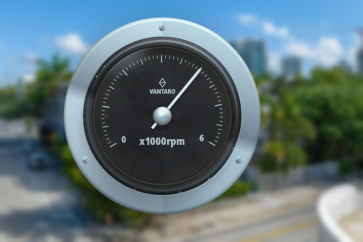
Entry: 4000 rpm
